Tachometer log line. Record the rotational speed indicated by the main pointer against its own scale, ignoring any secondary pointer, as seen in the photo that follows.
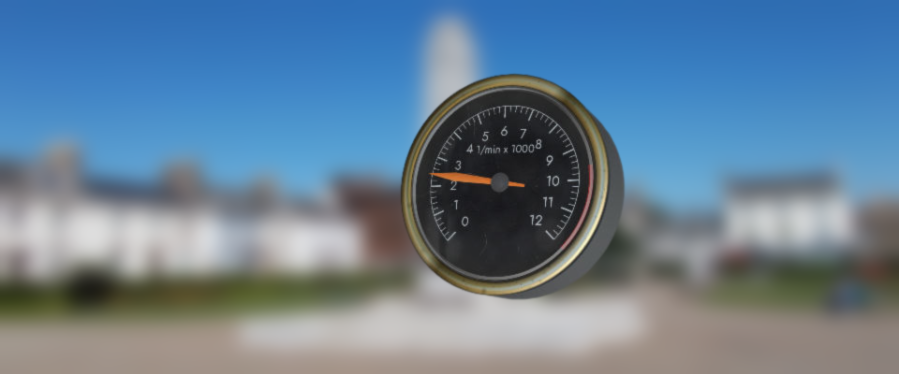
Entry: 2400 rpm
